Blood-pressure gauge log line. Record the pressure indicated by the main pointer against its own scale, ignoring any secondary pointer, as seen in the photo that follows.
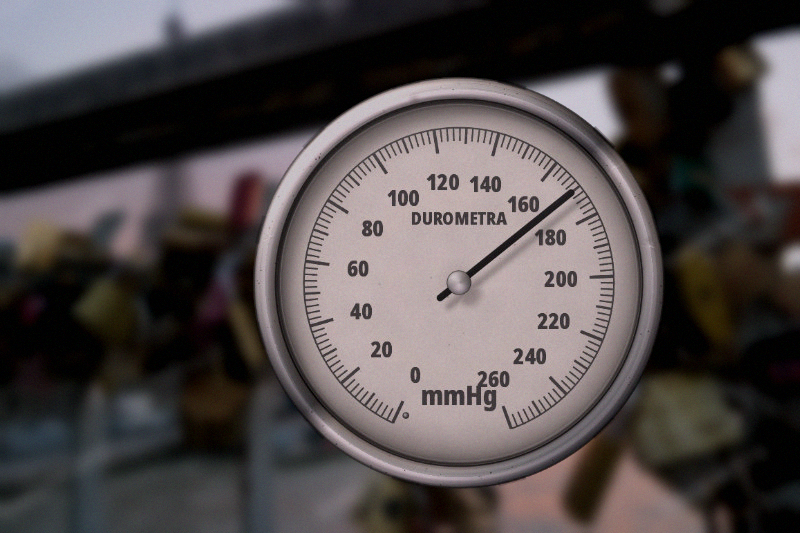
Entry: 170 mmHg
